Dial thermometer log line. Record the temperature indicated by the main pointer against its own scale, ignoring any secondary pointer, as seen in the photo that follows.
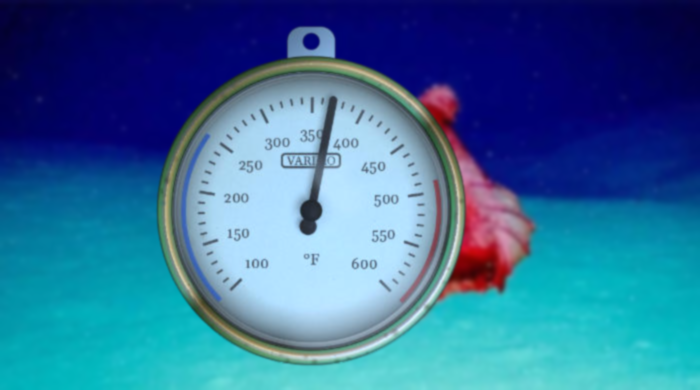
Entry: 370 °F
